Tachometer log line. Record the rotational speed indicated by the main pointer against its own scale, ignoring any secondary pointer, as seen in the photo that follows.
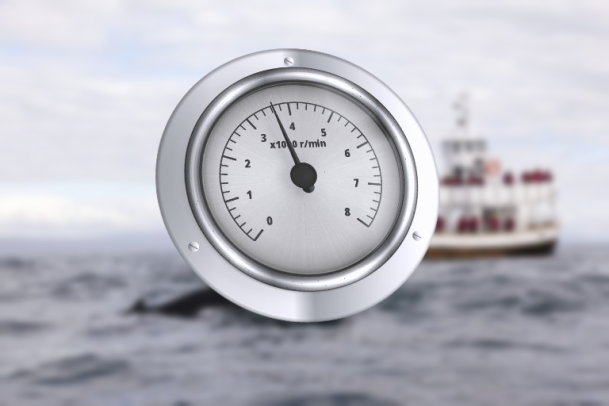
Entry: 3600 rpm
